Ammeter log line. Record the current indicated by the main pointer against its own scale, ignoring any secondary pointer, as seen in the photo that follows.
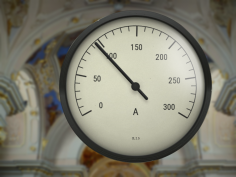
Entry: 95 A
